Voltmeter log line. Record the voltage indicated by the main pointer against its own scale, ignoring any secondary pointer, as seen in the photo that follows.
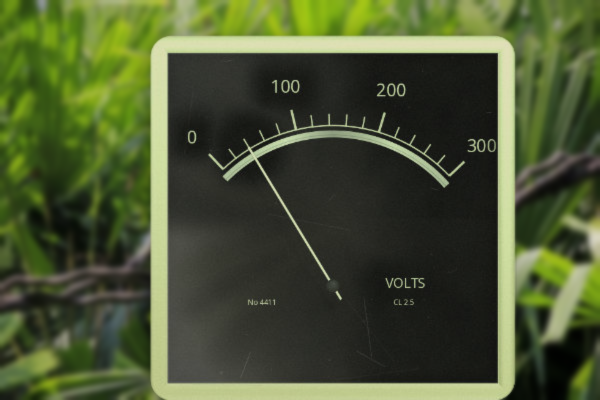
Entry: 40 V
